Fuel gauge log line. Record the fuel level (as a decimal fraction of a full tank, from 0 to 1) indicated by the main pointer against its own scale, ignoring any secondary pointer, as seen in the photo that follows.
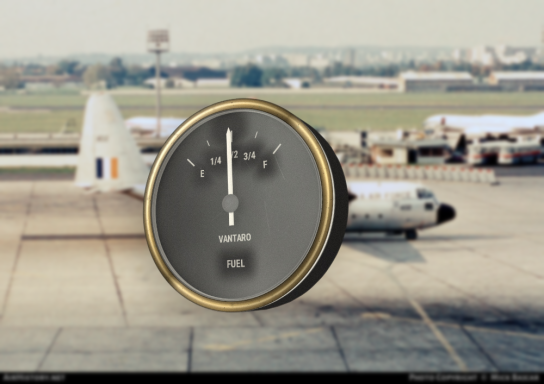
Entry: 0.5
